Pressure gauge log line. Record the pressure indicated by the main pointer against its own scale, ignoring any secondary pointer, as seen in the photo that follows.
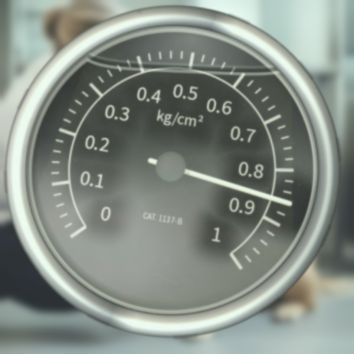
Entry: 0.86 kg/cm²
